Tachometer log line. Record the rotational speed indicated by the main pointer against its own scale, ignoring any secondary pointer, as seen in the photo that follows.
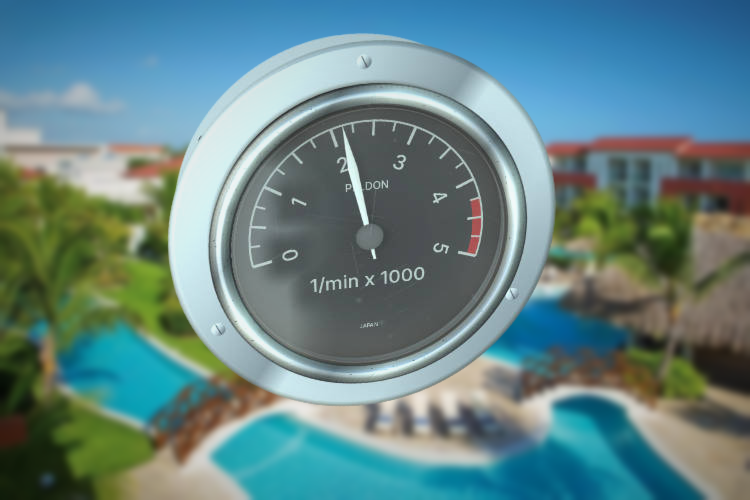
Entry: 2125 rpm
